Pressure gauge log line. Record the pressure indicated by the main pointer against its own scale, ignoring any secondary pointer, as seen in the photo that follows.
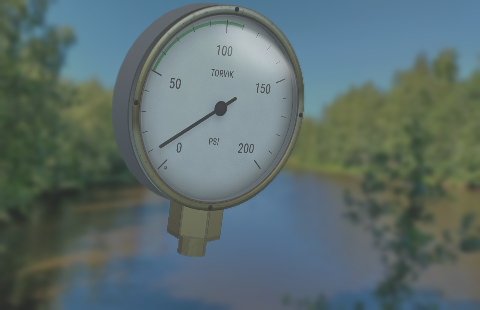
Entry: 10 psi
